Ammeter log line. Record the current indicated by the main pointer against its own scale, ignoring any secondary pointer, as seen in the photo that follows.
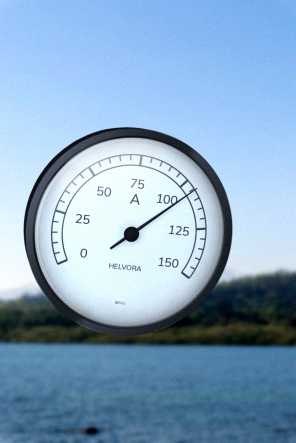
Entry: 105 A
